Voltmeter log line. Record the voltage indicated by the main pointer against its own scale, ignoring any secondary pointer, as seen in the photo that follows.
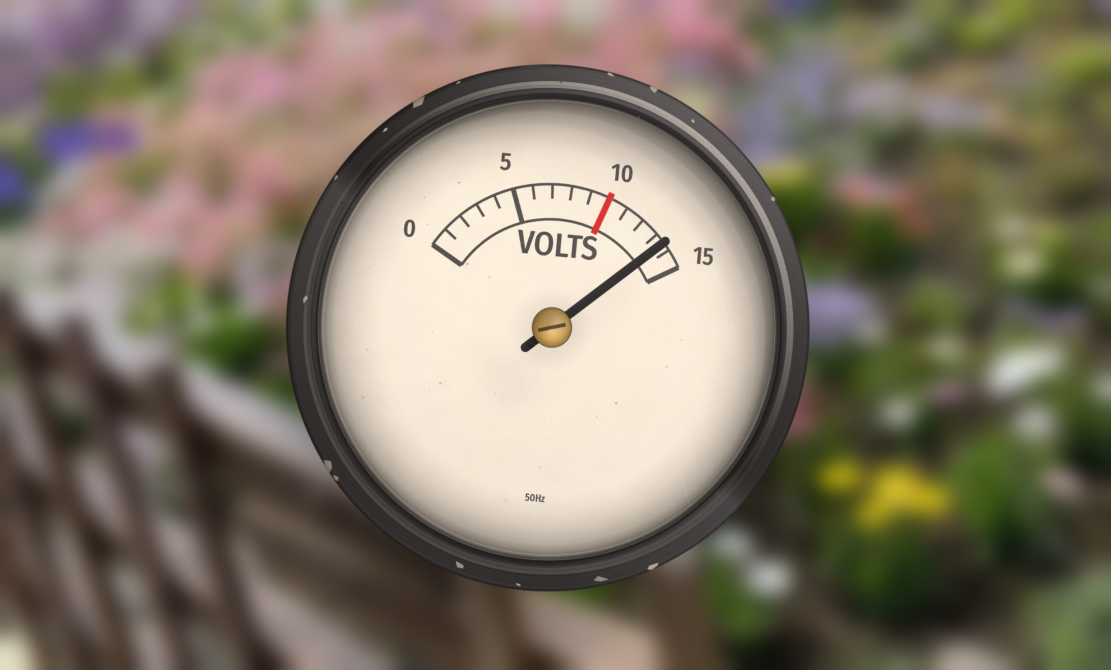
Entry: 13.5 V
